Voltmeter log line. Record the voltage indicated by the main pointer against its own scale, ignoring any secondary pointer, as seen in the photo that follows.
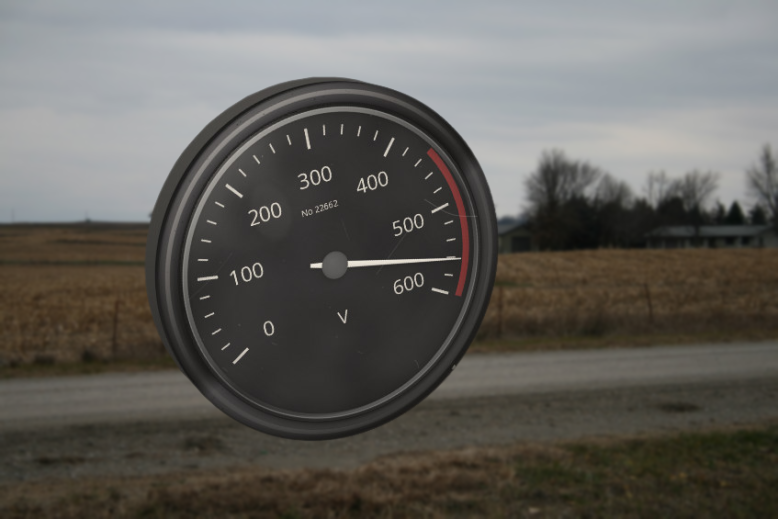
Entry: 560 V
